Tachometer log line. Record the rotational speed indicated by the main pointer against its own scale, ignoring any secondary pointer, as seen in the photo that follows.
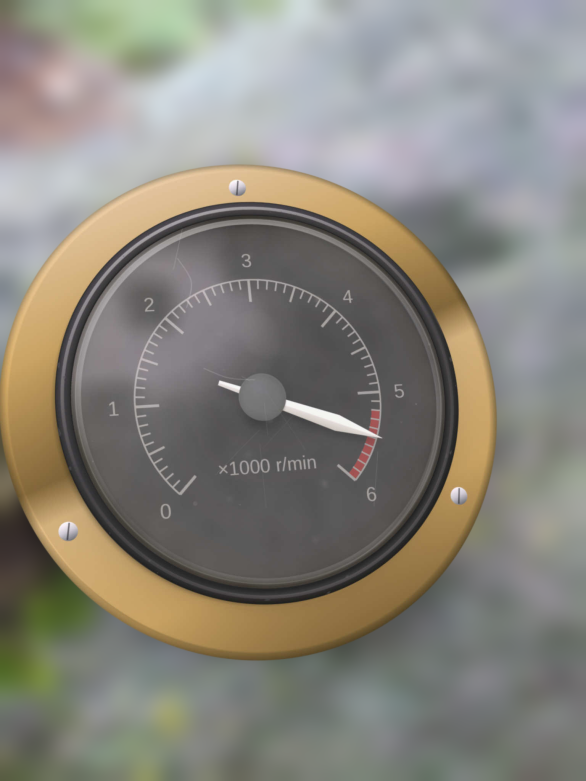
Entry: 5500 rpm
